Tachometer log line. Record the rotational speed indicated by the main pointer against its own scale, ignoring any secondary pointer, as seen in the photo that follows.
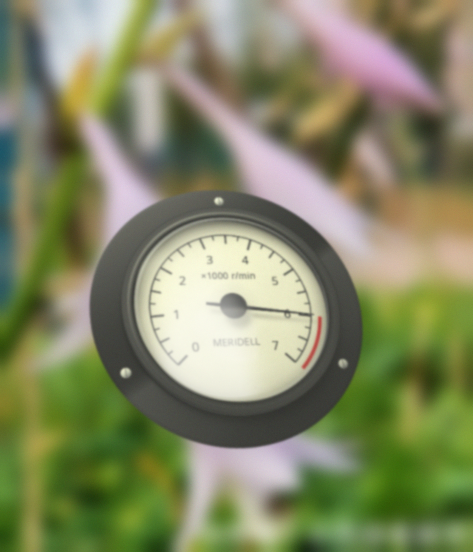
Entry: 6000 rpm
